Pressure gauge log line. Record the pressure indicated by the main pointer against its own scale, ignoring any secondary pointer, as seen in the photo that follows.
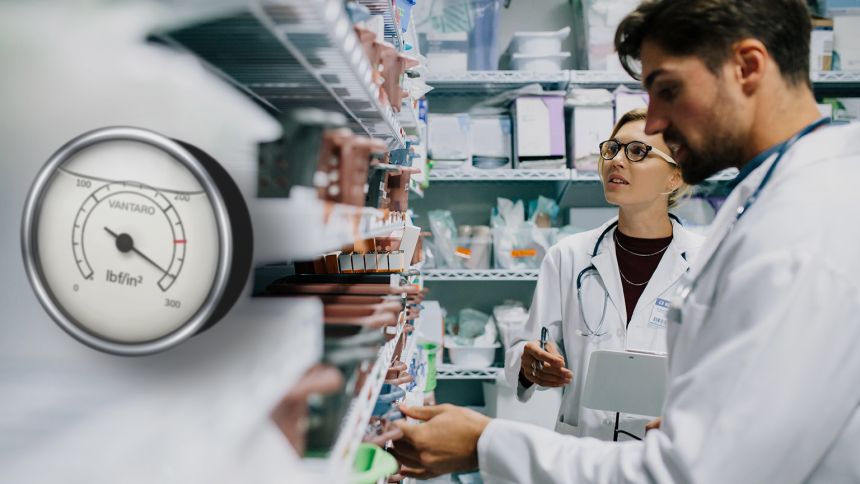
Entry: 280 psi
